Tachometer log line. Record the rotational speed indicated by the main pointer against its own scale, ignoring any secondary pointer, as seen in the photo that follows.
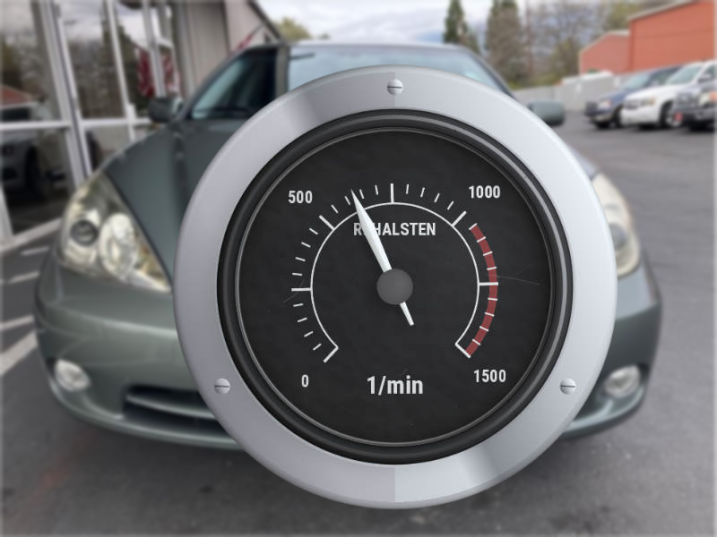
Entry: 625 rpm
